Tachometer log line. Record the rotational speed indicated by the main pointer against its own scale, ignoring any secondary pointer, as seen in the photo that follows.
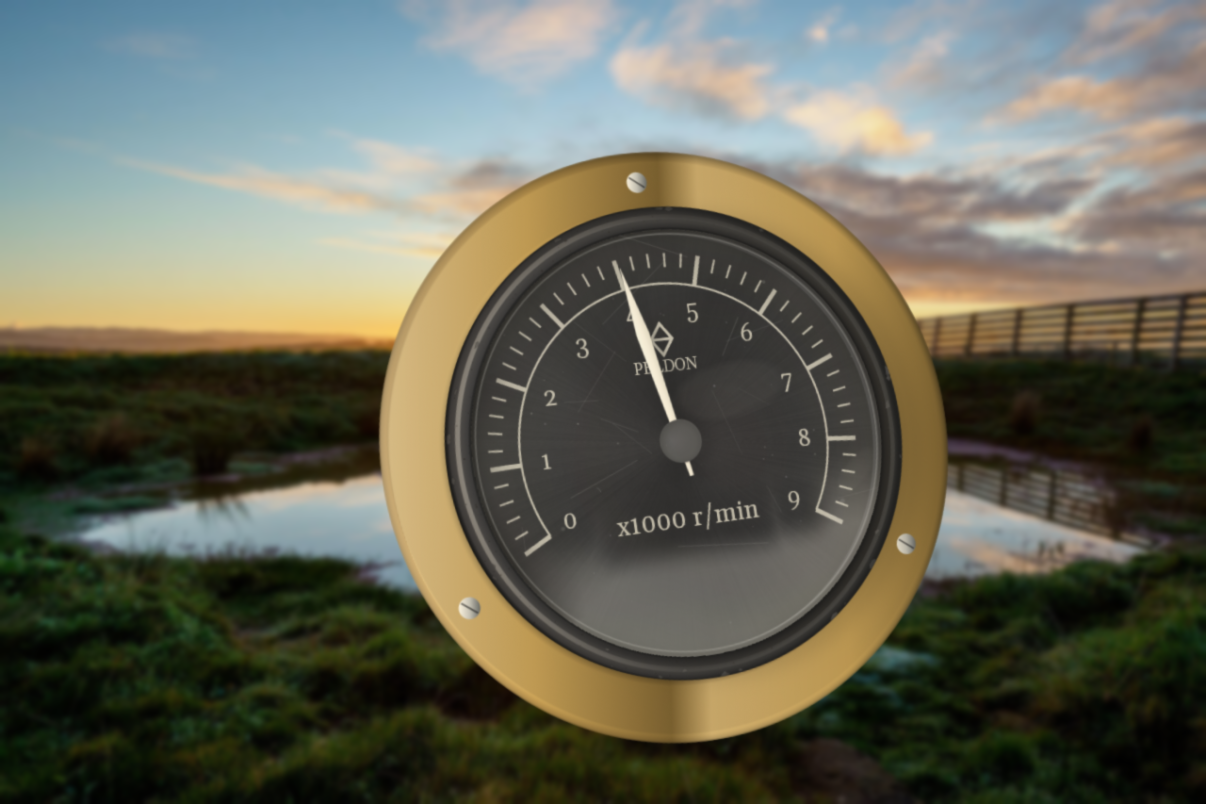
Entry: 4000 rpm
